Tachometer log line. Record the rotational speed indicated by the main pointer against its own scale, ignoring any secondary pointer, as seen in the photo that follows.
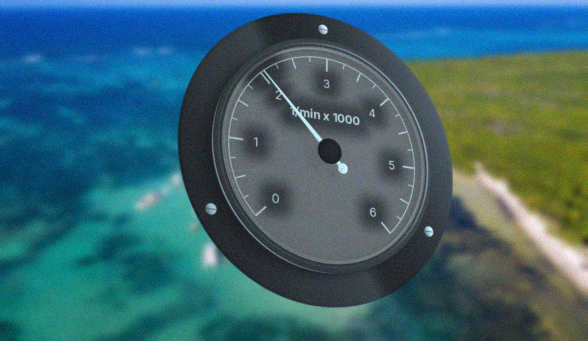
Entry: 2000 rpm
